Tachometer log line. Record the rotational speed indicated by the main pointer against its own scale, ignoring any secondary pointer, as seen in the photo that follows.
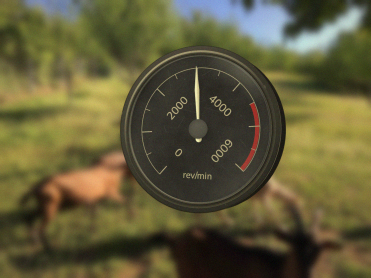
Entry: 3000 rpm
